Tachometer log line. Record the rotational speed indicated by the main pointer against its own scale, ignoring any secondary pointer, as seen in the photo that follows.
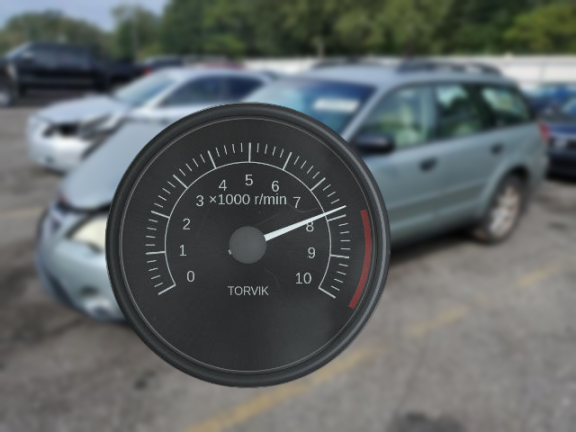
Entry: 7800 rpm
